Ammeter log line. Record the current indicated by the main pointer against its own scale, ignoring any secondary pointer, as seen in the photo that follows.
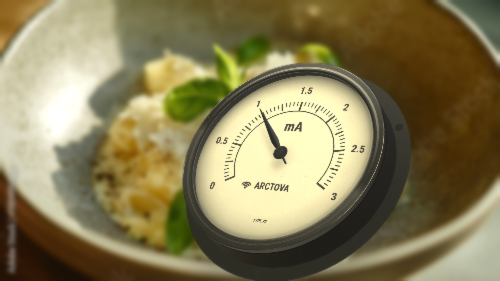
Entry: 1 mA
